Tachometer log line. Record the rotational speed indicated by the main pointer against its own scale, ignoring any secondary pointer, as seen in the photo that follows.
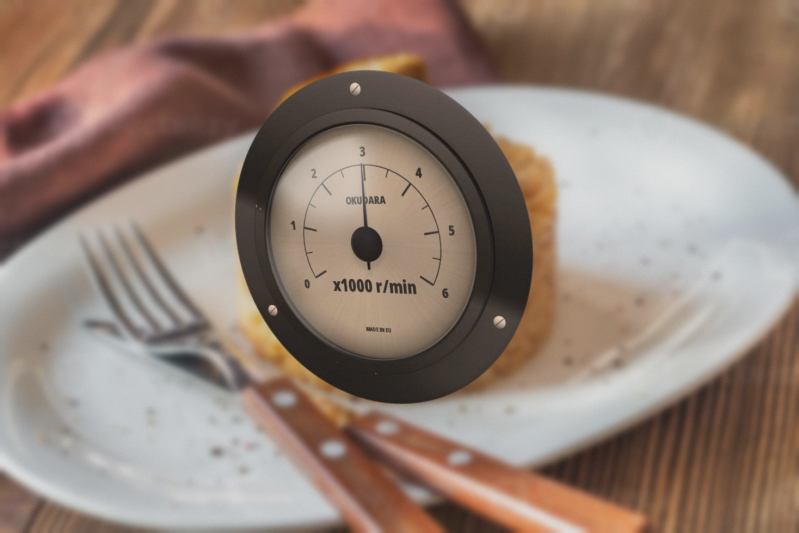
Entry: 3000 rpm
